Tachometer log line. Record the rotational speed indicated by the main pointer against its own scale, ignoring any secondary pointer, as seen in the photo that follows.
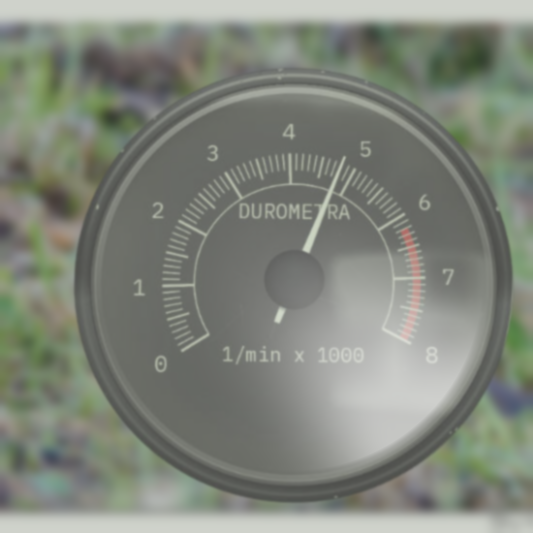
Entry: 4800 rpm
